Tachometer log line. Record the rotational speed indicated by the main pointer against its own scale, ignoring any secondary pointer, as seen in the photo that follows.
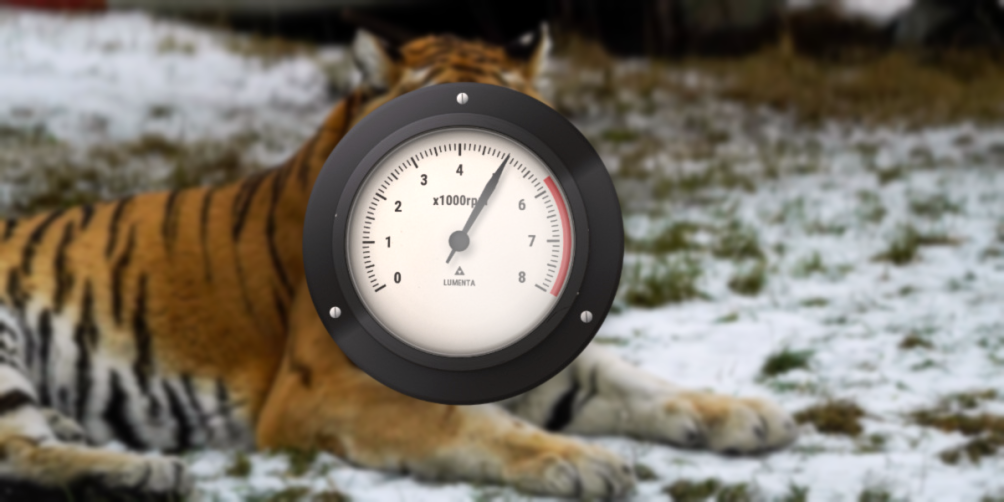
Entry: 5000 rpm
